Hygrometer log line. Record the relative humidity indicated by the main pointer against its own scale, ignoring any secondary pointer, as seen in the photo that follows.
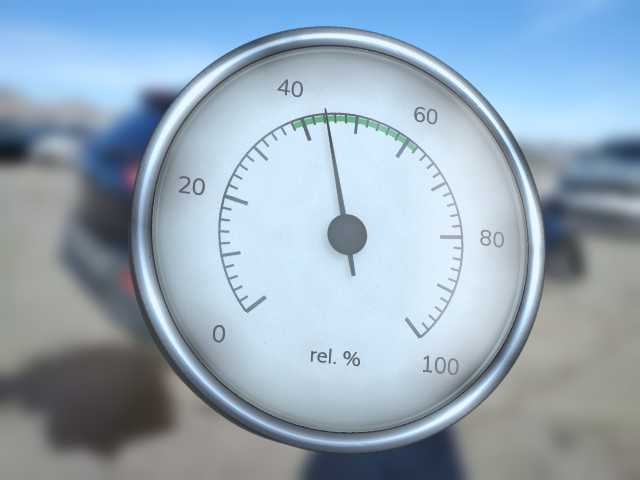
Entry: 44 %
